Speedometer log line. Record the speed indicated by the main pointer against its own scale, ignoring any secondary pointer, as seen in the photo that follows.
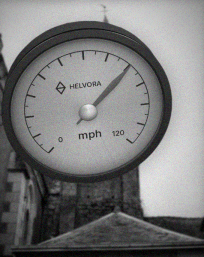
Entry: 80 mph
